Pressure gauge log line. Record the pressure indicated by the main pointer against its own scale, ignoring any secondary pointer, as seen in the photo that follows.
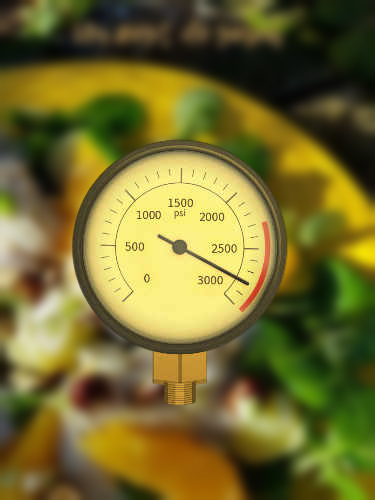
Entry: 2800 psi
